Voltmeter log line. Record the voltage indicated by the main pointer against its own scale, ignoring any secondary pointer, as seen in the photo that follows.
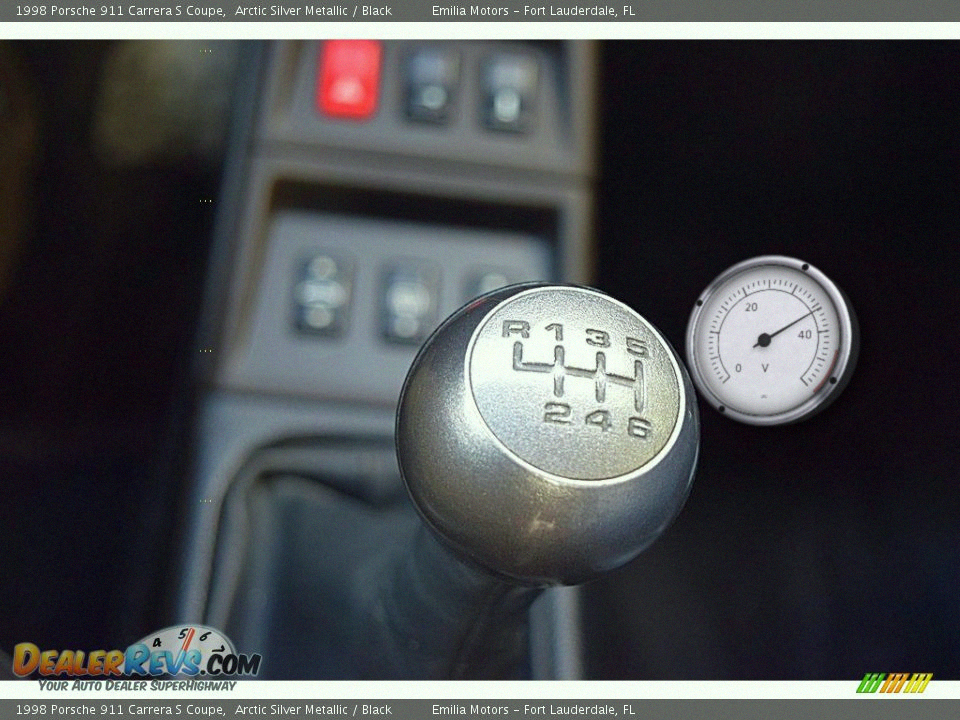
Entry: 36 V
